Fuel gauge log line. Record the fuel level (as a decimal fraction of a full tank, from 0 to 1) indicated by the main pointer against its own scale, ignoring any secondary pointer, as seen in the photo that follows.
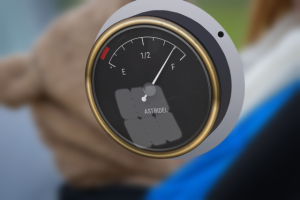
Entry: 0.875
